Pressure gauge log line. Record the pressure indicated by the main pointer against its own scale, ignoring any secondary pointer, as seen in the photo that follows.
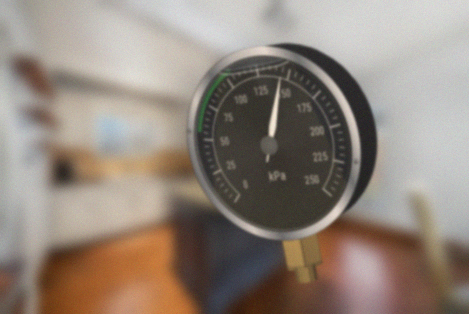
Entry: 145 kPa
